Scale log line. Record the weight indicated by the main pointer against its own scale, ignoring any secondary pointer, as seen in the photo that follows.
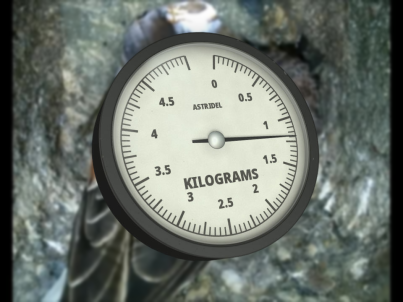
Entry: 1.2 kg
